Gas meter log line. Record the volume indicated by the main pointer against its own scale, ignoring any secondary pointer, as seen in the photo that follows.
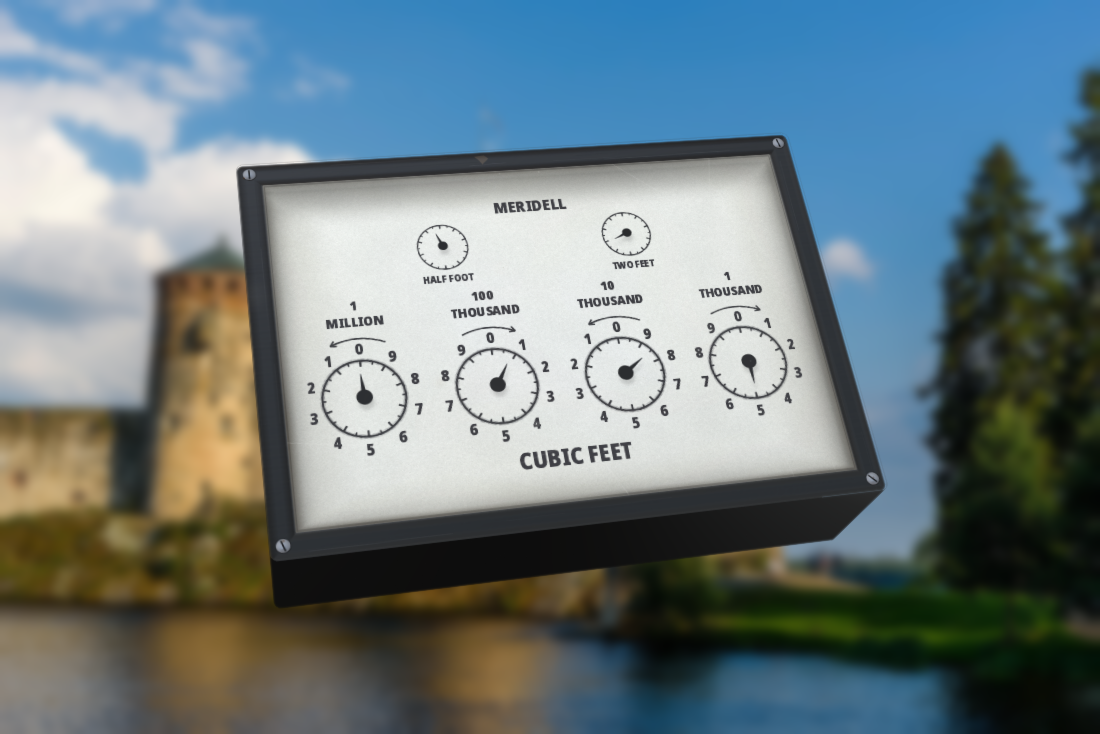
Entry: 8500 ft³
